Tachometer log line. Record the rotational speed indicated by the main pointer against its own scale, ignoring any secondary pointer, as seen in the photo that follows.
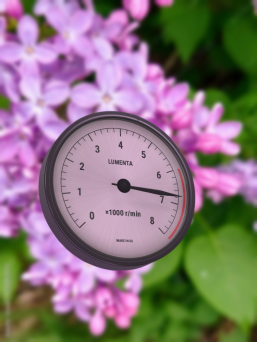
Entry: 6800 rpm
